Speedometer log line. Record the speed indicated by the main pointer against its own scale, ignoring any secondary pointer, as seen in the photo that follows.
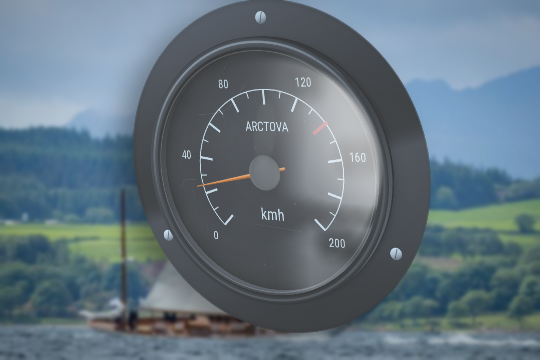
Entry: 25 km/h
